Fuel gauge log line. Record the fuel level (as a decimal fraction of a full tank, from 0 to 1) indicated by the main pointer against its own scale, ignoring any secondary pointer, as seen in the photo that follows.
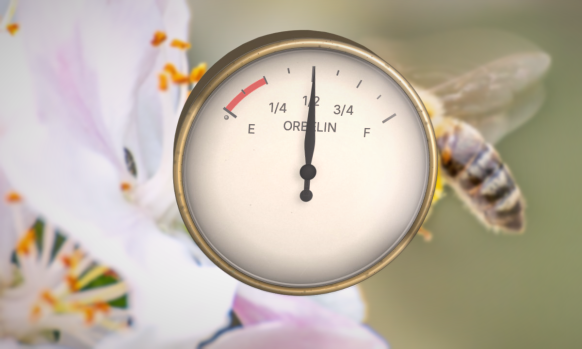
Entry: 0.5
